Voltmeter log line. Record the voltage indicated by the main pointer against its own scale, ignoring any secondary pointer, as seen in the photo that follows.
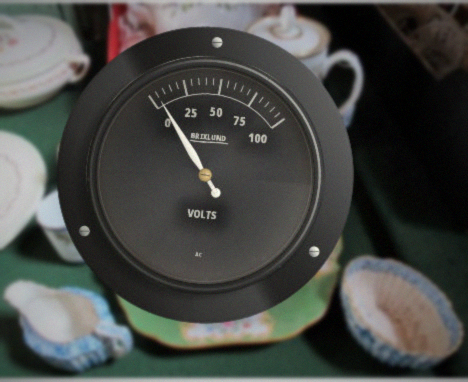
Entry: 5 V
